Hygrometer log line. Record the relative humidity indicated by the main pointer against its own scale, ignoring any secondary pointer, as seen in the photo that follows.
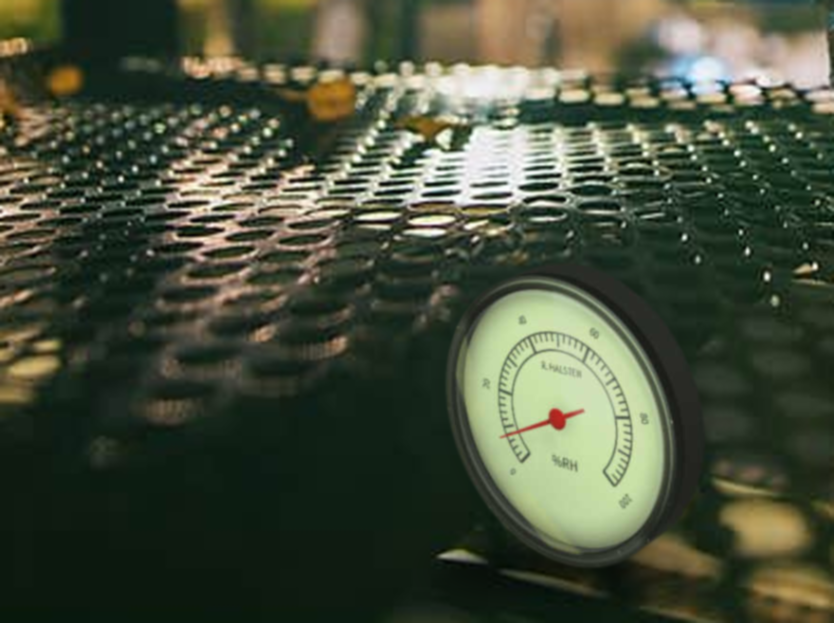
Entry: 8 %
